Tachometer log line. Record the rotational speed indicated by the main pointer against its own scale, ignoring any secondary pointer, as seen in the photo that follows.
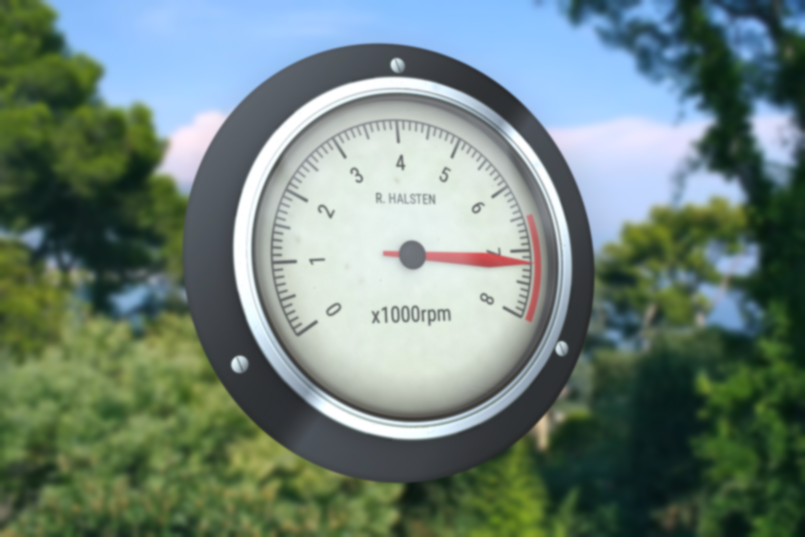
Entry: 7200 rpm
